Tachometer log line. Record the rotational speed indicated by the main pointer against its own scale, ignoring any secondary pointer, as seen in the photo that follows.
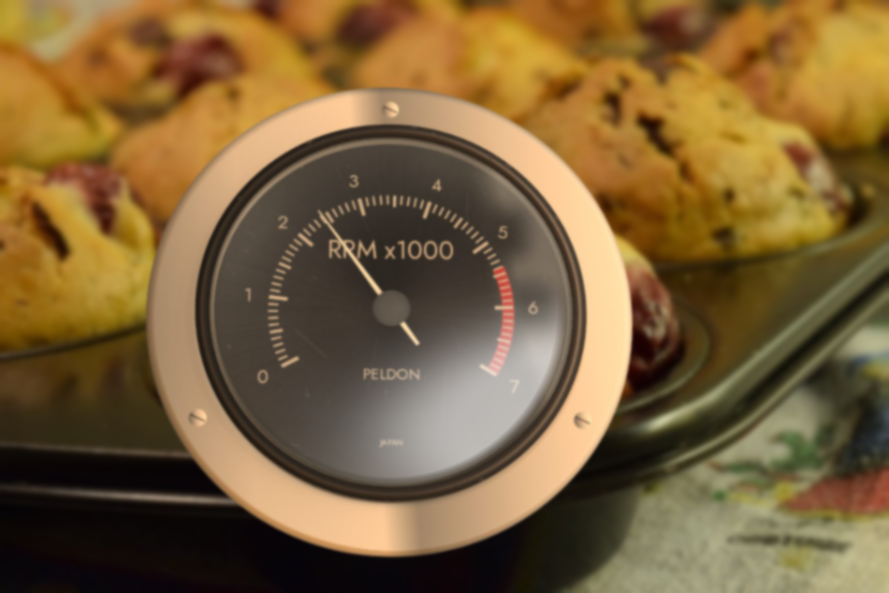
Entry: 2400 rpm
